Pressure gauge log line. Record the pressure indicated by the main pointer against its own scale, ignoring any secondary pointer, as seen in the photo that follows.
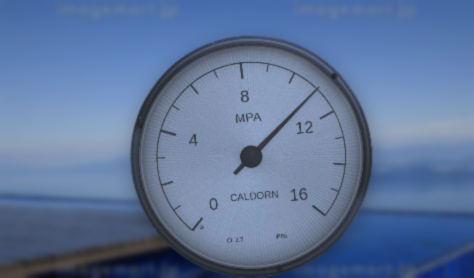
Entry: 11 MPa
